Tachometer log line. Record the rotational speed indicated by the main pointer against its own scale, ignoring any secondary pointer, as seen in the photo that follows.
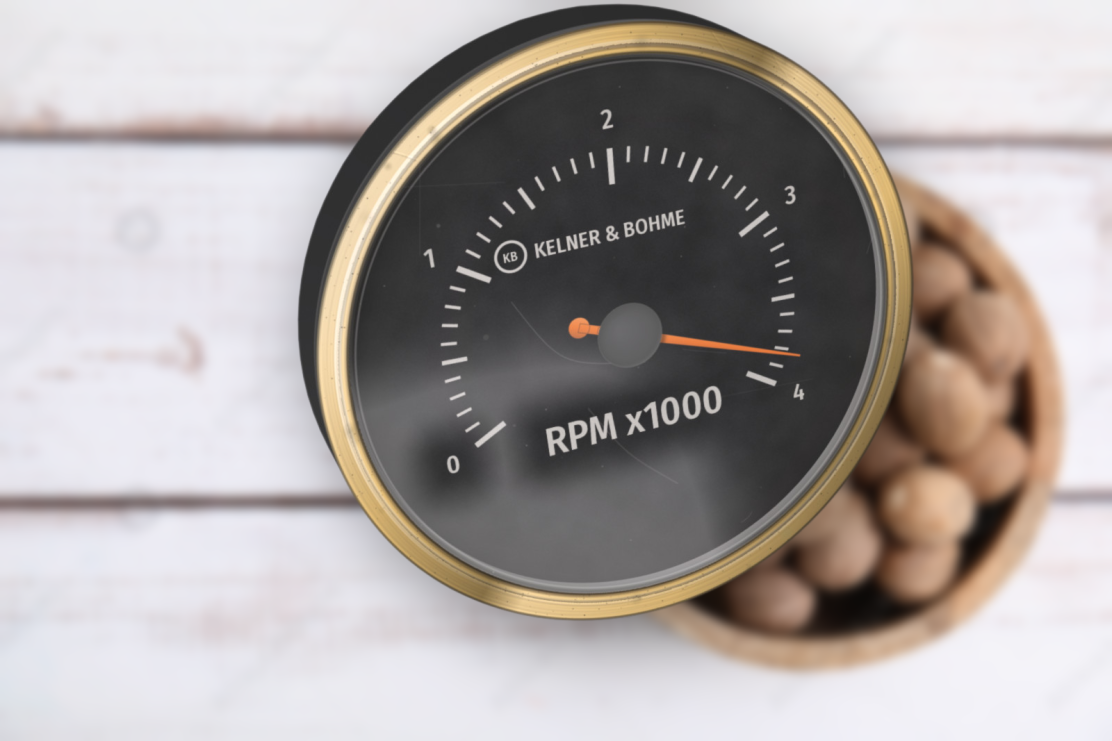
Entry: 3800 rpm
